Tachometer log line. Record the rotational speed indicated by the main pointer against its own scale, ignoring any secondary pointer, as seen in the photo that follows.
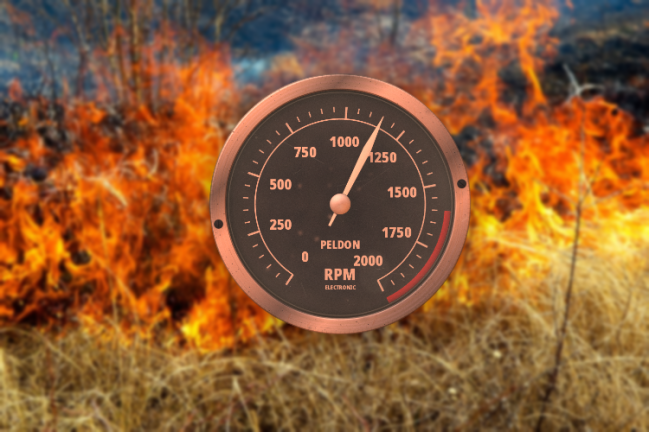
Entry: 1150 rpm
